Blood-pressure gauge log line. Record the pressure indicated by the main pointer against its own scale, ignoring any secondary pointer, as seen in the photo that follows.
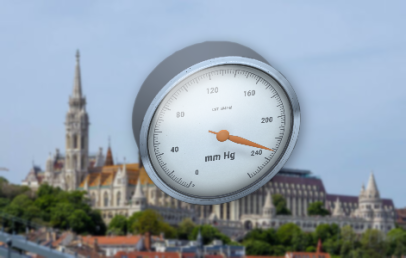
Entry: 230 mmHg
